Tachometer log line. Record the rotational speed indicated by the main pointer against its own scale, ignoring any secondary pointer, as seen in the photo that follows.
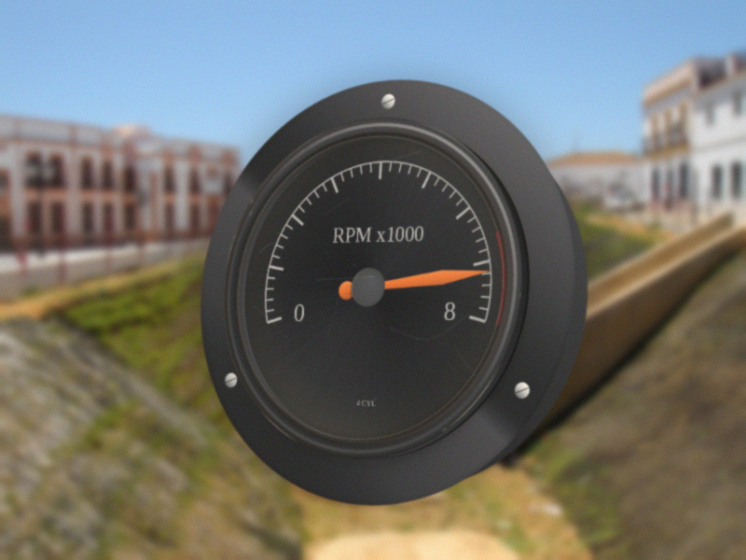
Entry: 7200 rpm
